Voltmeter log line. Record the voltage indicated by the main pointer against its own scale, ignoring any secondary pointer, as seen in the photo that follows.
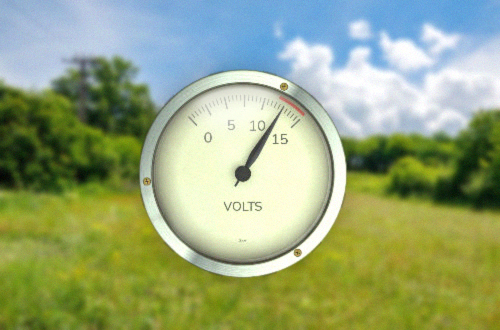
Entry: 12.5 V
